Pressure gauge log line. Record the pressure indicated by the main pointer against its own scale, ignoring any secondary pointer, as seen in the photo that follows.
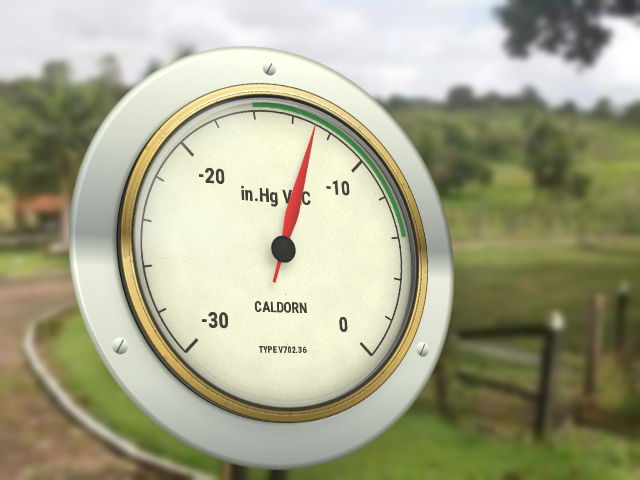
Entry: -13 inHg
